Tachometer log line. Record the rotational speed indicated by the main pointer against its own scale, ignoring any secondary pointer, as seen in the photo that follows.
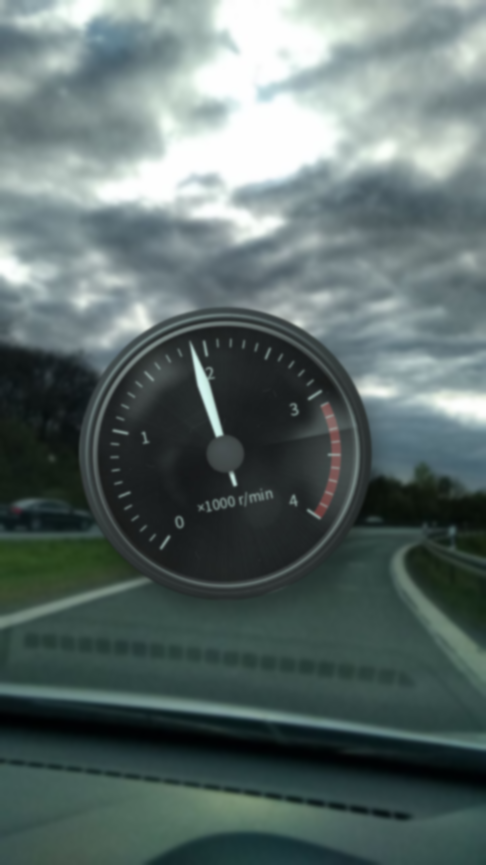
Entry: 1900 rpm
